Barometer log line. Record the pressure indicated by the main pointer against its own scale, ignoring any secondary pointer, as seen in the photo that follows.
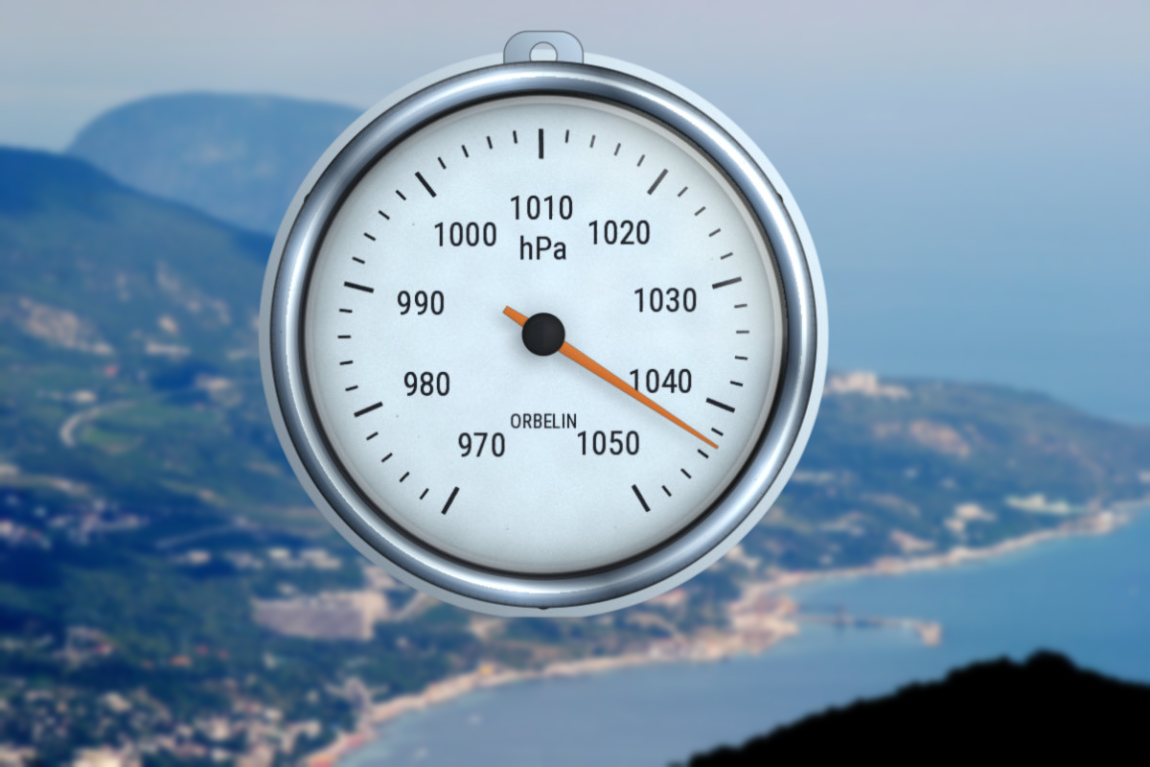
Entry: 1043 hPa
